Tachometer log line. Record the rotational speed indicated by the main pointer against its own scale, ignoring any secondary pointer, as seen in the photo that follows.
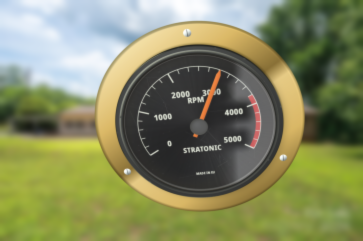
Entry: 3000 rpm
